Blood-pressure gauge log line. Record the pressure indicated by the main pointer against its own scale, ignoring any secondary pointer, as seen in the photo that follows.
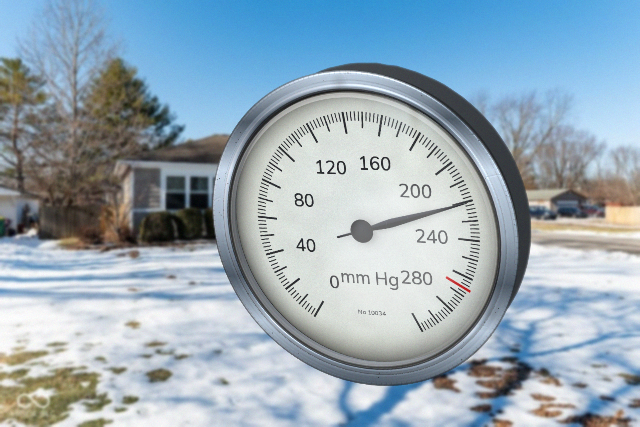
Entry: 220 mmHg
